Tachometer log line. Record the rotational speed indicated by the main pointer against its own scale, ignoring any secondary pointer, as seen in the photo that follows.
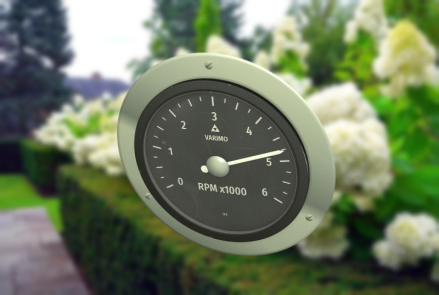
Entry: 4750 rpm
